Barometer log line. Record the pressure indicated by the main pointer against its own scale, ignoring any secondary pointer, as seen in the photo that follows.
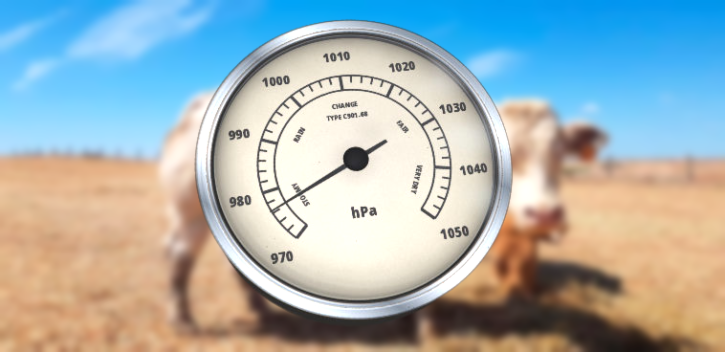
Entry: 976 hPa
